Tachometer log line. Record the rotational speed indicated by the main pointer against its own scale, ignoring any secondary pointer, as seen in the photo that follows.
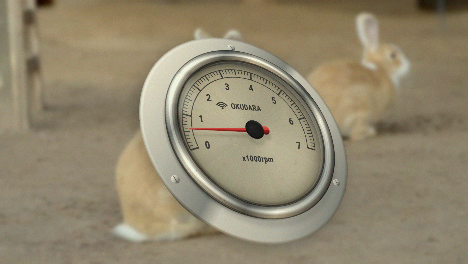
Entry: 500 rpm
